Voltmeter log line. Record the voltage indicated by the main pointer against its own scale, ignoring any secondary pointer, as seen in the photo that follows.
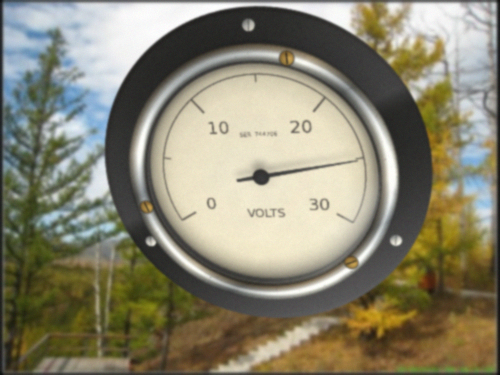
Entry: 25 V
